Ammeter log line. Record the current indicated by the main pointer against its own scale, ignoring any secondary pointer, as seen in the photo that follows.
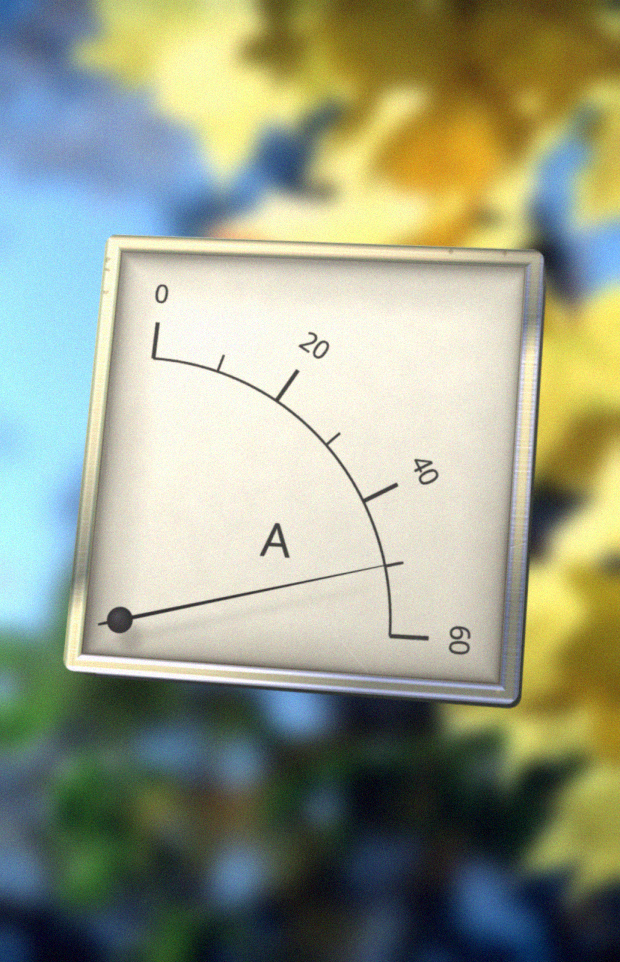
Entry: 50 A
